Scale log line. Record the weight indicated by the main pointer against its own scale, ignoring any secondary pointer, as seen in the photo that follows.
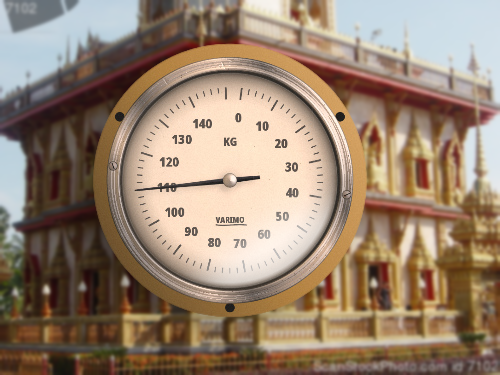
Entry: 110 kg
